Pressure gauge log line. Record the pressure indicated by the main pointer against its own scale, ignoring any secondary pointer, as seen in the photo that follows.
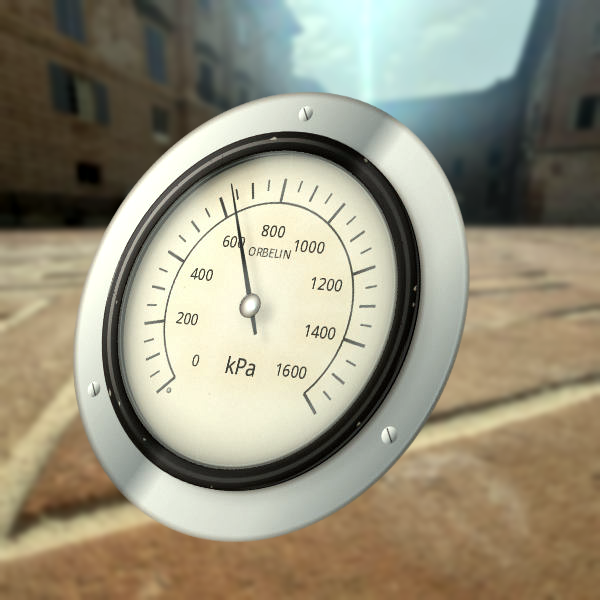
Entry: 650 kPa
